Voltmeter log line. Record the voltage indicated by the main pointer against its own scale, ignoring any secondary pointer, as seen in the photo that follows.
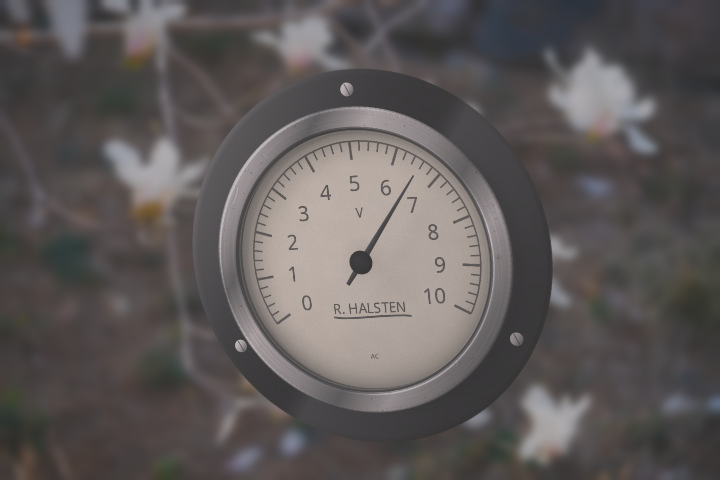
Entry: 6.6 V
